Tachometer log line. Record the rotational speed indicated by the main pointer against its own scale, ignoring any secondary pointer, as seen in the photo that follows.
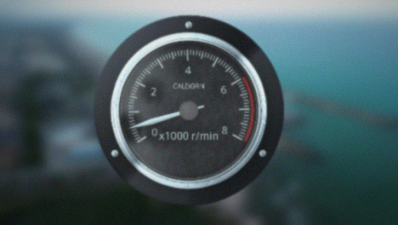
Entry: 500 rpm
